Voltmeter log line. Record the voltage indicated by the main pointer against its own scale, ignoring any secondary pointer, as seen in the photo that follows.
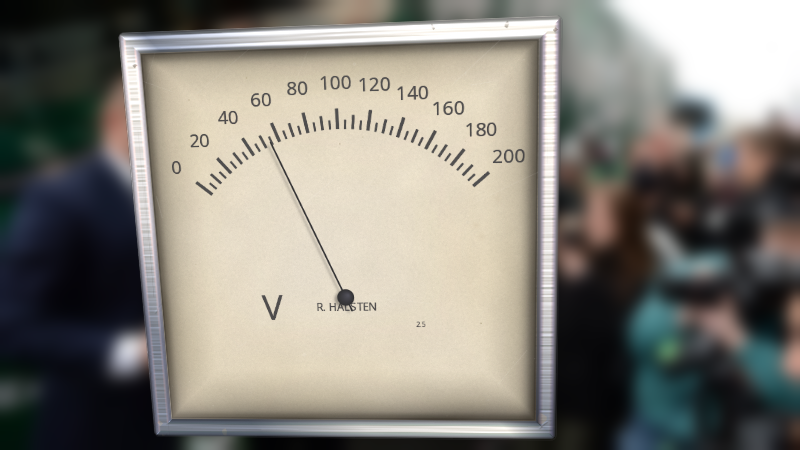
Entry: 55 V
